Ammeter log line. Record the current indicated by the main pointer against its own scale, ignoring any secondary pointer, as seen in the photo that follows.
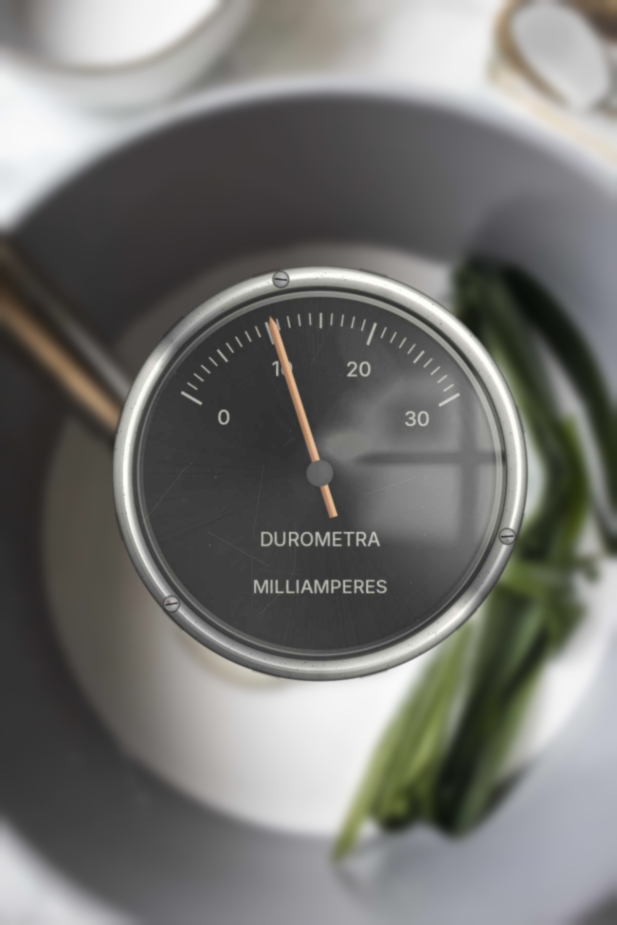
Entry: 10.5 mA
